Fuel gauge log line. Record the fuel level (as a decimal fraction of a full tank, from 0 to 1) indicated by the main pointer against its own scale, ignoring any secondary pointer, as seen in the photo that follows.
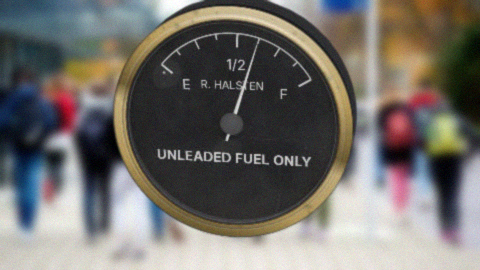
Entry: 0.625
